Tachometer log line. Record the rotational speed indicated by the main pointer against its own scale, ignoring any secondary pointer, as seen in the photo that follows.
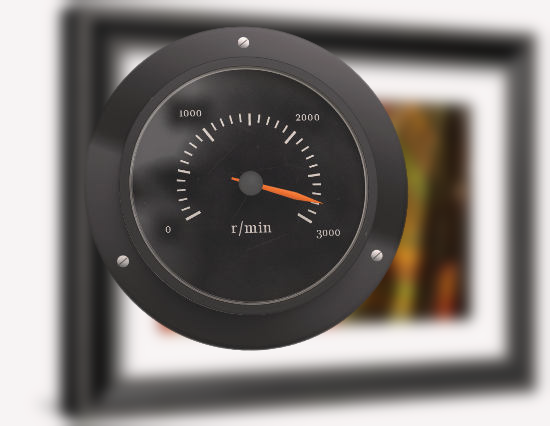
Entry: 2800 rpm
